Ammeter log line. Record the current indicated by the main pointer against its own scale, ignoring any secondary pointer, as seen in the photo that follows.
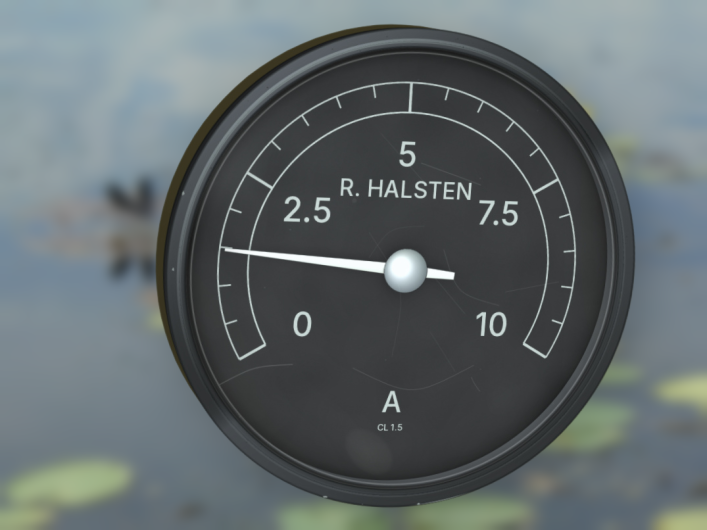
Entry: 1.5 A
